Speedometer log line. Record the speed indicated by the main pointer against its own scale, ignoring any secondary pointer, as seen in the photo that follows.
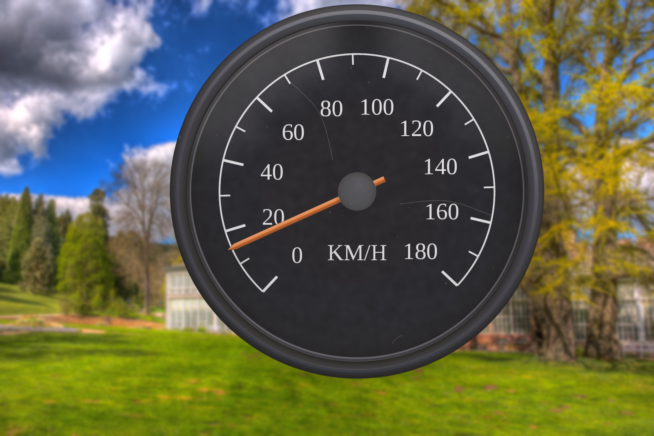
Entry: 15 km/h
